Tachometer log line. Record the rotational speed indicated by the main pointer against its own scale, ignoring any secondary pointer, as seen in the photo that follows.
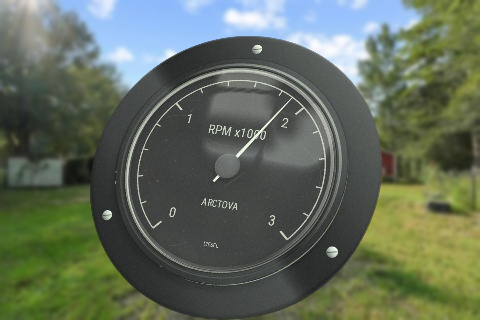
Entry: 1900 rpm
